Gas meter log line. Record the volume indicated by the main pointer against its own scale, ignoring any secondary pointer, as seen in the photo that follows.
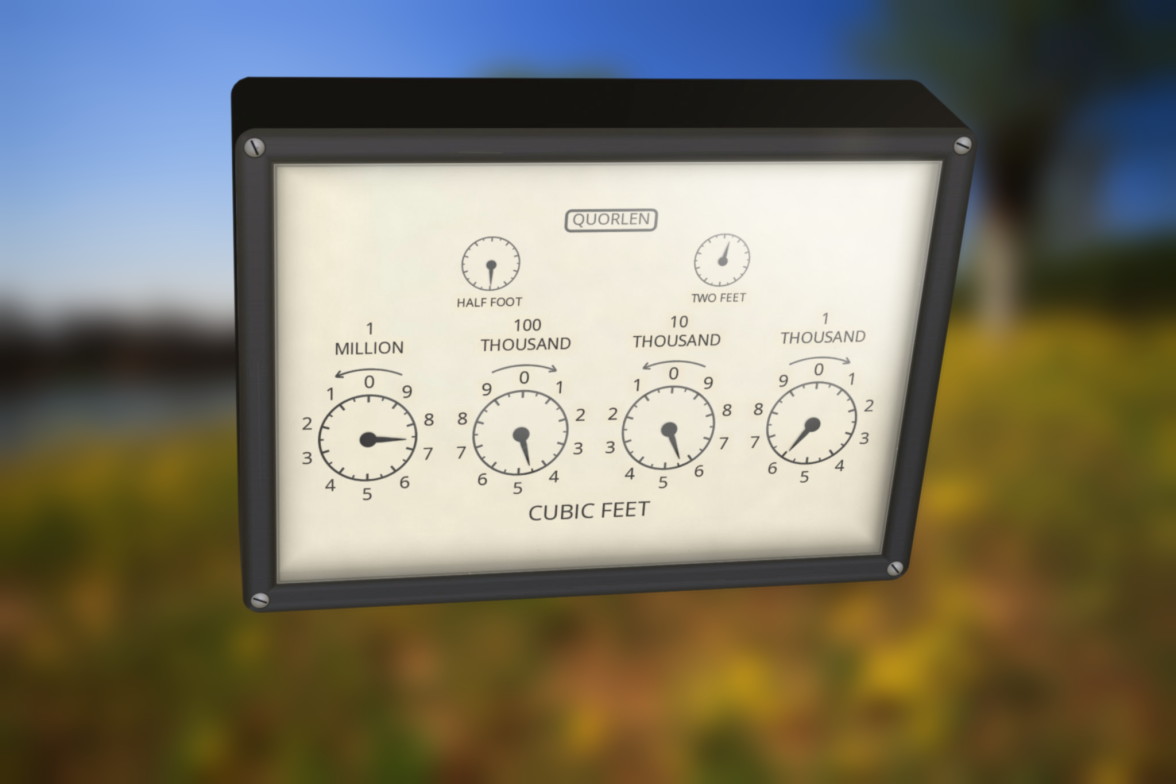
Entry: 745600 ft³
